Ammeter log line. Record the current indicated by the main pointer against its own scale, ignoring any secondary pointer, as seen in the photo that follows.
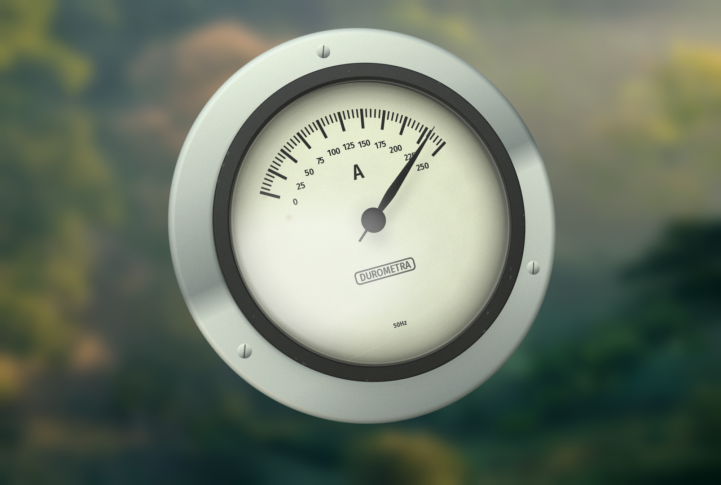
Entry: 230 A
